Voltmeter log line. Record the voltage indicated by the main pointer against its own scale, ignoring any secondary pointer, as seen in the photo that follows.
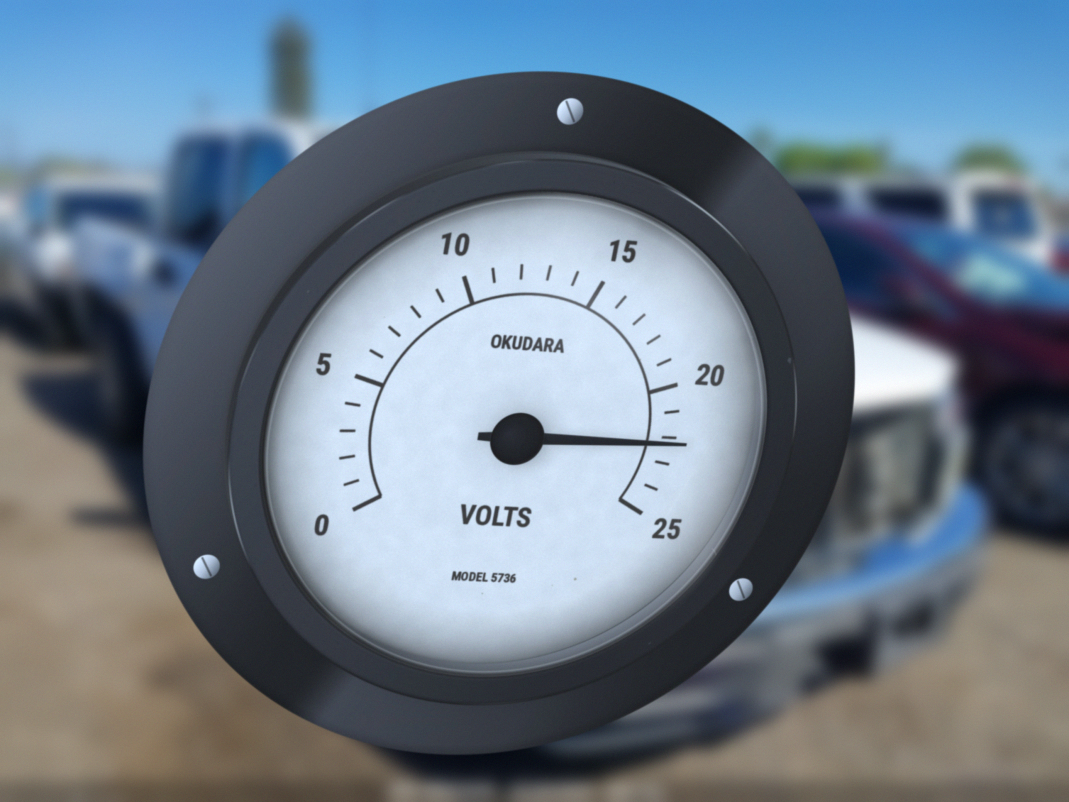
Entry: 22 V
